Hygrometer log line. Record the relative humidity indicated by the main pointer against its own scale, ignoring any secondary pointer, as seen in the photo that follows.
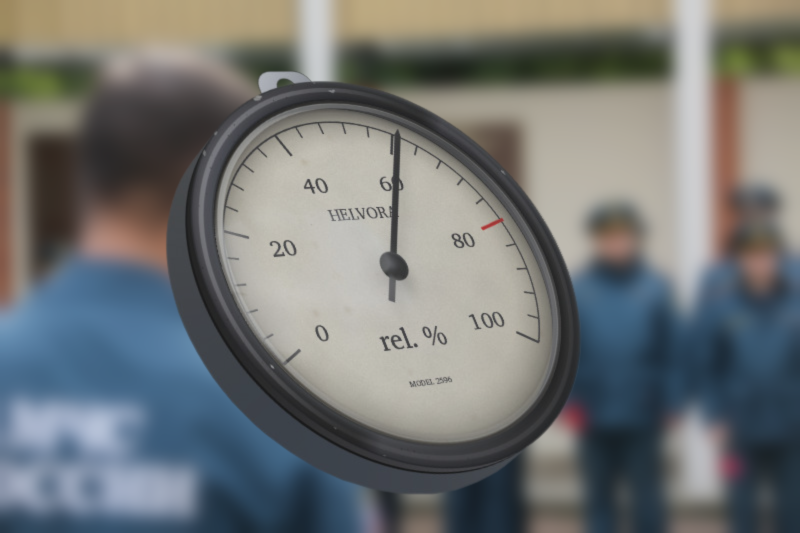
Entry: 60 %
